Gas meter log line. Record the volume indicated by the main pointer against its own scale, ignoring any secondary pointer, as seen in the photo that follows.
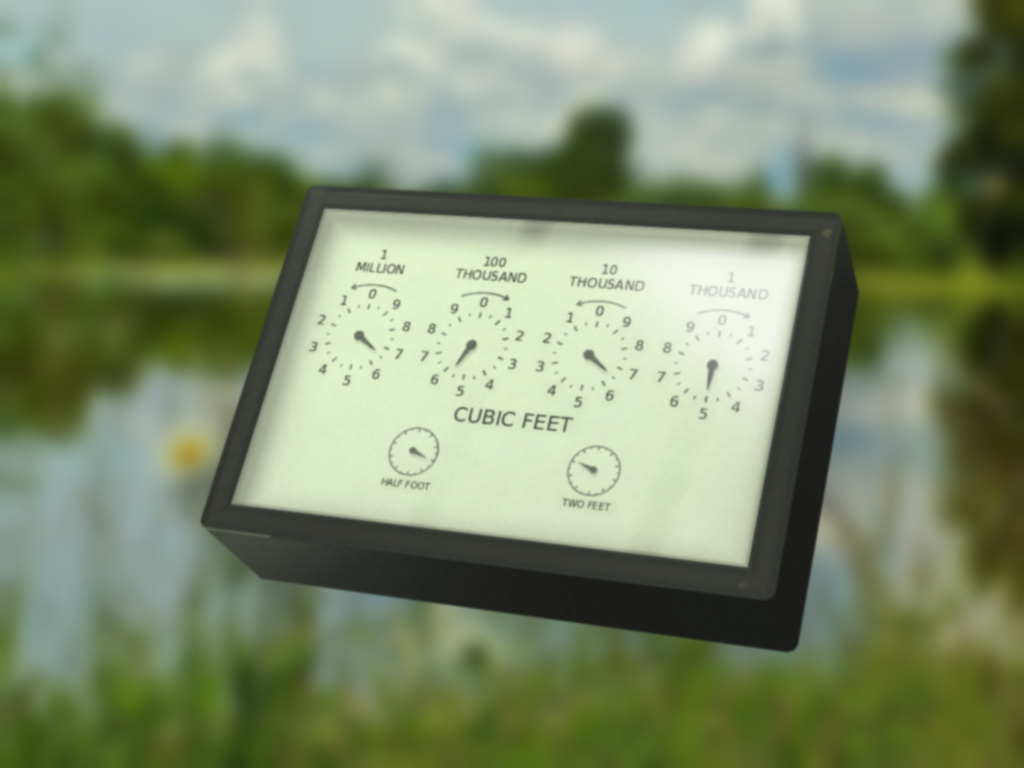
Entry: 656500 ft³
